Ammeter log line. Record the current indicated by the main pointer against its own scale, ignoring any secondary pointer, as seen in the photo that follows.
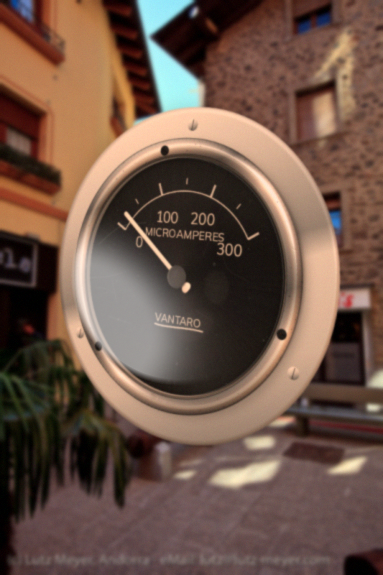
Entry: 25 µA
